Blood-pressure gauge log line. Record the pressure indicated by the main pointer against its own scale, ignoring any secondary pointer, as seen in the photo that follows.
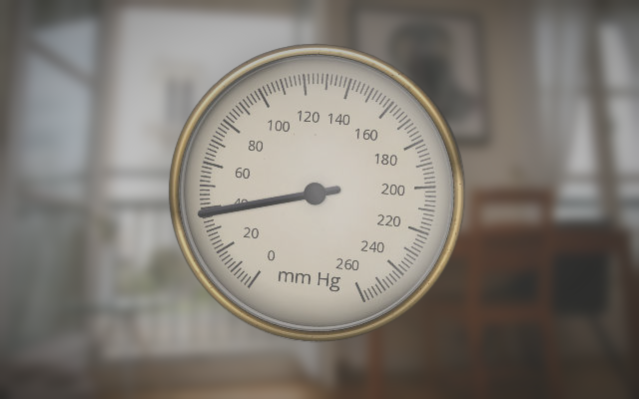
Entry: 38 mmHg
